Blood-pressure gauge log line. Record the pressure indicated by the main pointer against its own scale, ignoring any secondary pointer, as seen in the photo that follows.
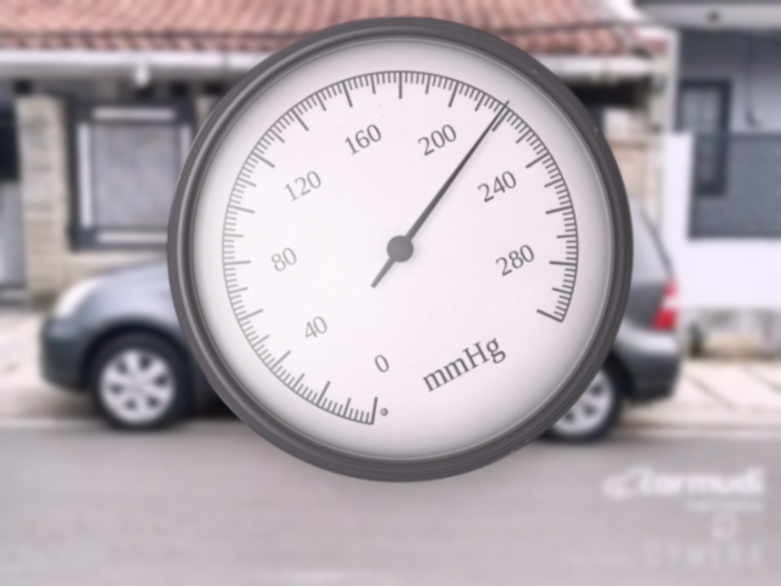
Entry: 218 mmHg
